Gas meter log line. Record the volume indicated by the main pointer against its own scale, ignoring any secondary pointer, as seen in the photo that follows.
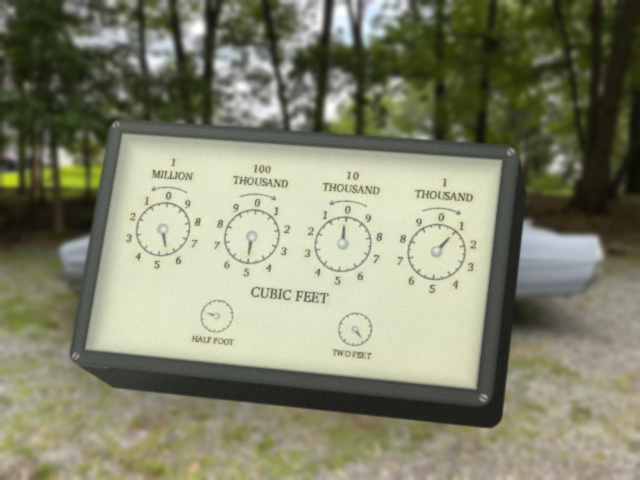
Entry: 550100 ft³
